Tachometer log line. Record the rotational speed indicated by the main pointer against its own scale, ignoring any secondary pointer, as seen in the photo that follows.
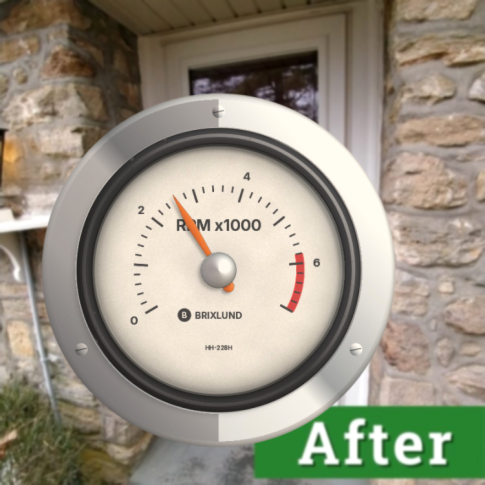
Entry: 2600 rpm
